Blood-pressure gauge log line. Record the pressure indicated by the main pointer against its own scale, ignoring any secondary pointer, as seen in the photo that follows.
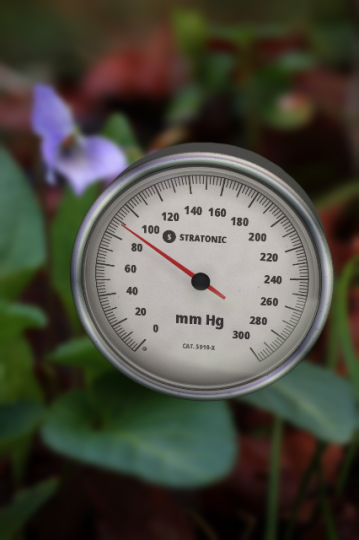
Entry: 90 mmHg
